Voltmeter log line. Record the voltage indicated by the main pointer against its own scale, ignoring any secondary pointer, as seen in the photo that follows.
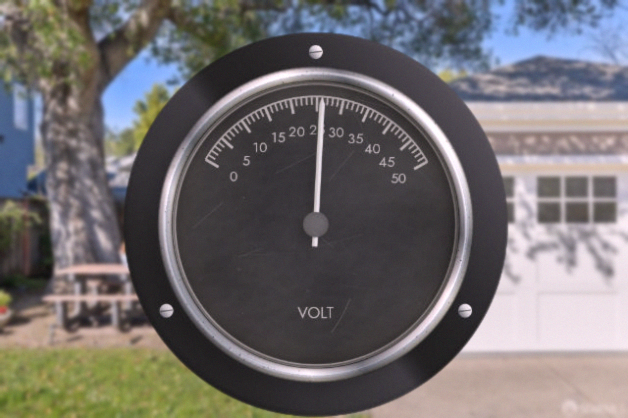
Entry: 26 V
